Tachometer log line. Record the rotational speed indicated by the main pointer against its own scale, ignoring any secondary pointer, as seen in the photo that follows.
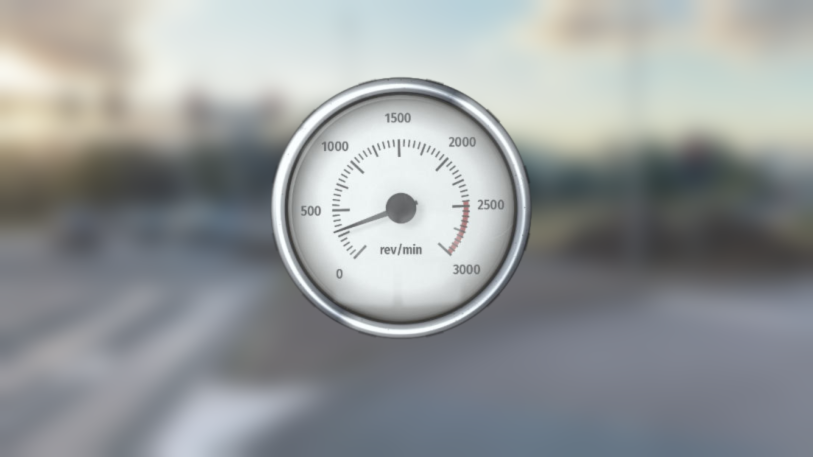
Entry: 300 rpm
